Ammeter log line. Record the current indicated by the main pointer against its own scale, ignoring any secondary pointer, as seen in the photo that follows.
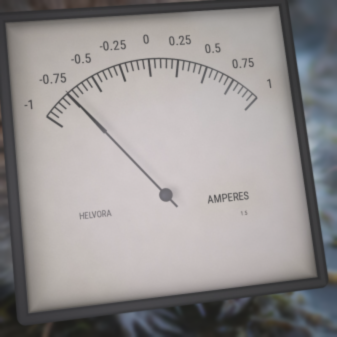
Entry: -0.75 A
